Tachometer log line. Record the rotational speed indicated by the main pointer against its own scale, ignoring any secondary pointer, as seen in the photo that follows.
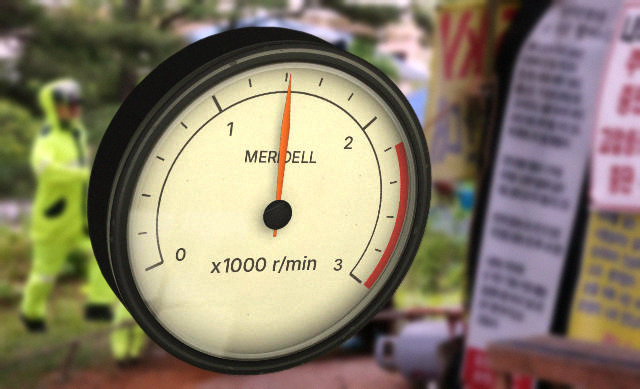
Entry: 1400 rpm
